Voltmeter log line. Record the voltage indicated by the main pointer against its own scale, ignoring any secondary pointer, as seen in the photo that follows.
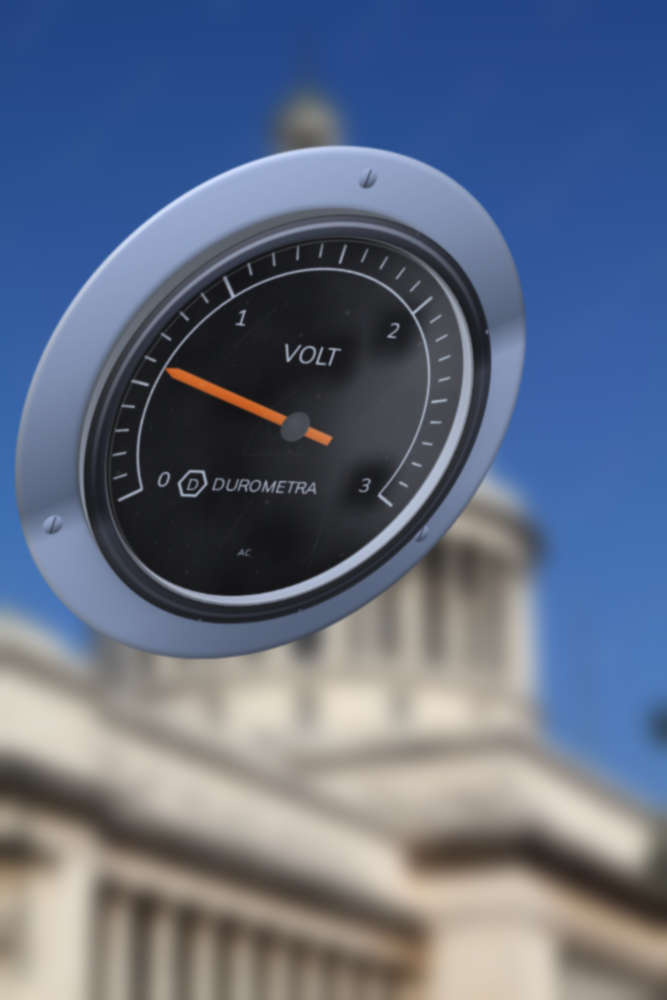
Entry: 0.6 V
